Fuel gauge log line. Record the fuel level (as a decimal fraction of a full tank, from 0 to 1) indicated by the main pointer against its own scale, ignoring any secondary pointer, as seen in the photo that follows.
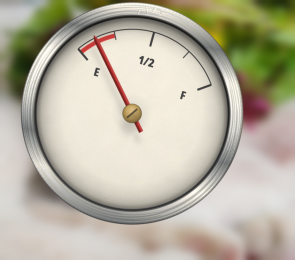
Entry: 0.125
